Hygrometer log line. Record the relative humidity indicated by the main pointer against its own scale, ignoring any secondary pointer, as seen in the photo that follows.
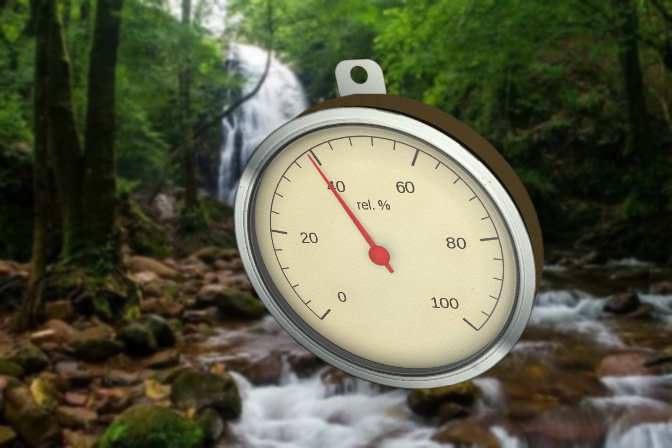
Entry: 40 %
